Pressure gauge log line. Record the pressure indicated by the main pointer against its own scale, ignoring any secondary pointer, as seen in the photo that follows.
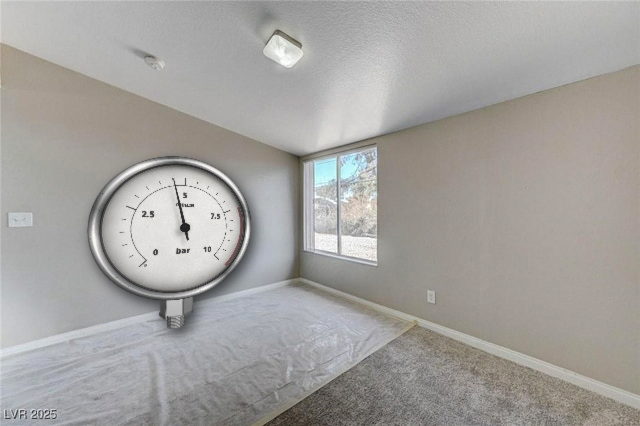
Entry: 4.5 bar
